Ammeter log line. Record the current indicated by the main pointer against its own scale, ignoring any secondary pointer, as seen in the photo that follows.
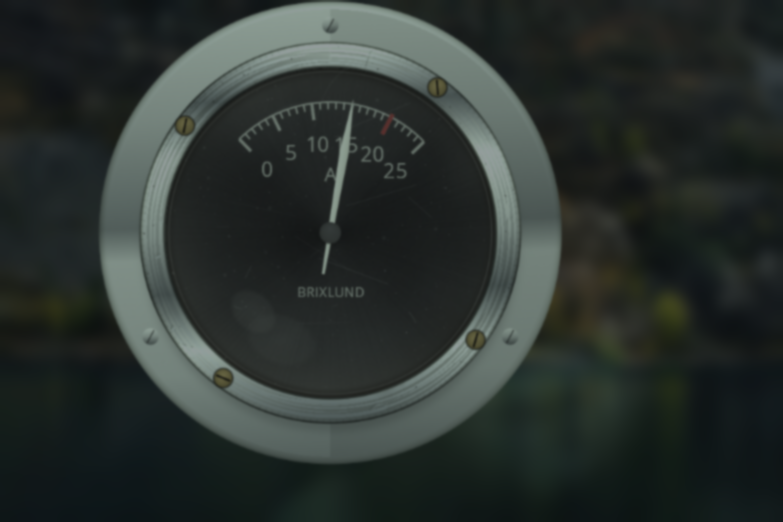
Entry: 15 A
